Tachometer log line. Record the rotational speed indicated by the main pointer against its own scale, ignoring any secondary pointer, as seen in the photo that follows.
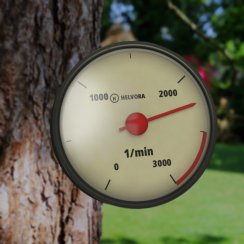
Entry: 2250 rpm
